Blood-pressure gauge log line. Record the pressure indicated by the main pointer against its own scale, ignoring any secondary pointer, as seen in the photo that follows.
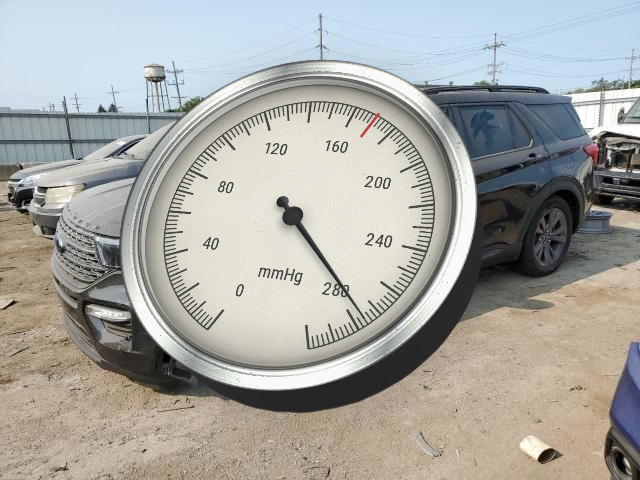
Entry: 276 mmHg
